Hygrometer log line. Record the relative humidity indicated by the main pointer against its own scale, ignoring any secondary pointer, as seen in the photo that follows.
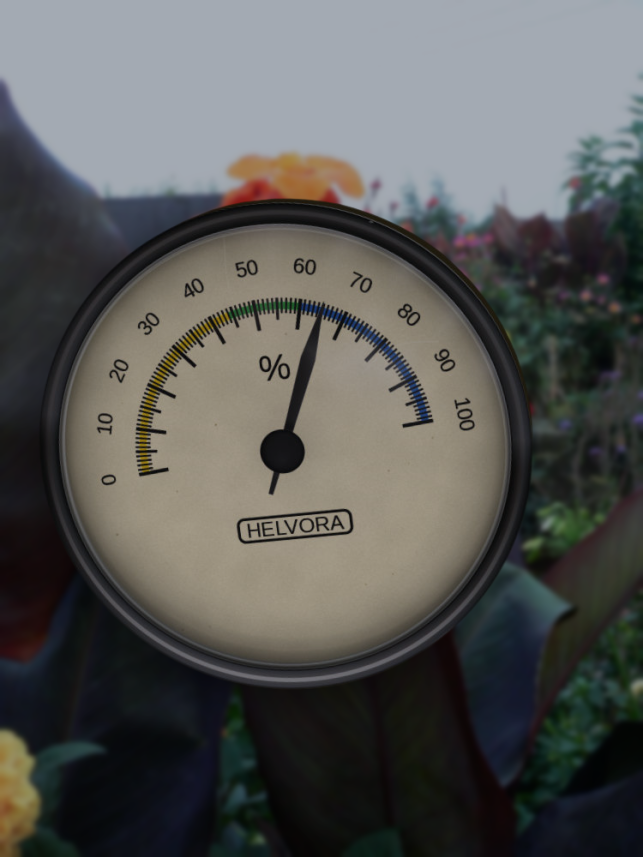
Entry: 65 %
